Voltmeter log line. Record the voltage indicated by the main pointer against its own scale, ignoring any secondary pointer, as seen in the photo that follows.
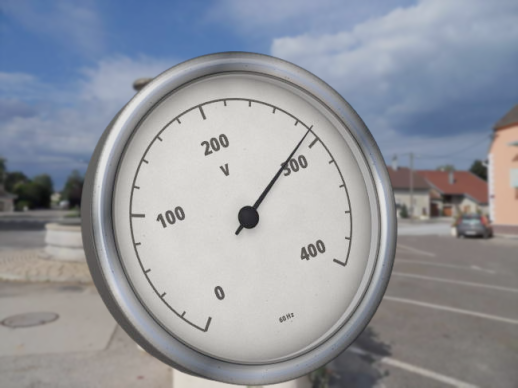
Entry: 290 V
